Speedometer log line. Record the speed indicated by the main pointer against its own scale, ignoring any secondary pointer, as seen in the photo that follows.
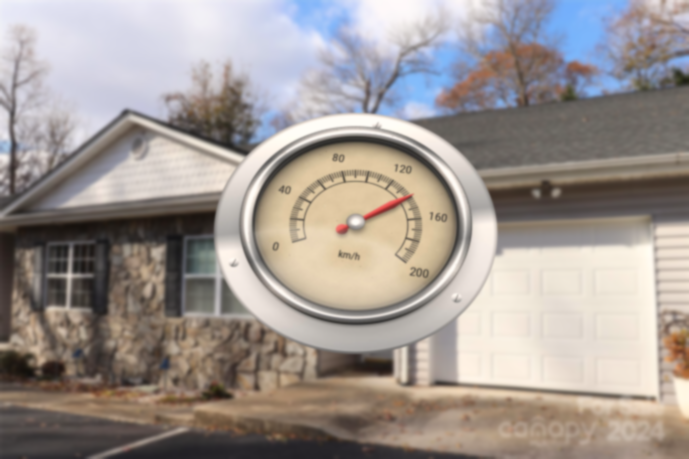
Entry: 140 km/h
